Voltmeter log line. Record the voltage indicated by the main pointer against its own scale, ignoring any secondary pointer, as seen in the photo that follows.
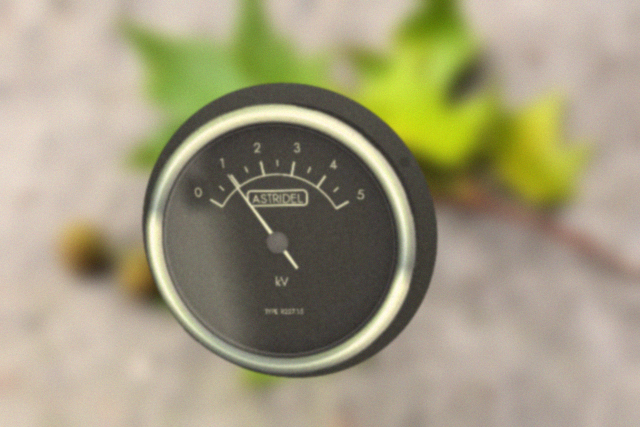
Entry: 1 kV
